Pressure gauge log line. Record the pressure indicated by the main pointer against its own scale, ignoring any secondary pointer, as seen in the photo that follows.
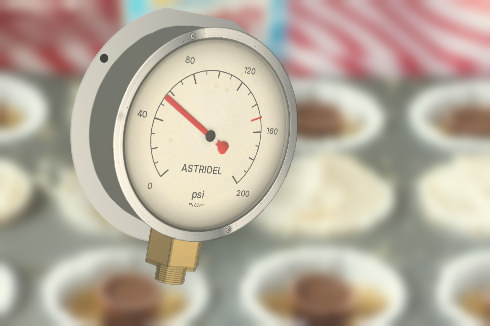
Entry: 55 psi
